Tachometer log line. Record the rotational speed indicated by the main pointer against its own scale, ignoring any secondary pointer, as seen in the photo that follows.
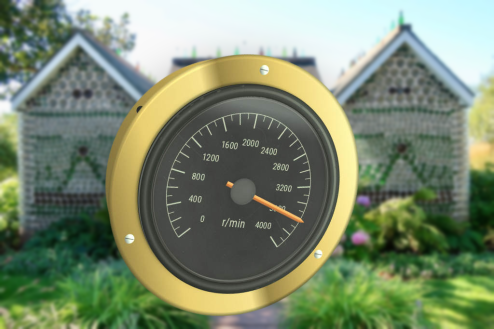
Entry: 3600 rpm
